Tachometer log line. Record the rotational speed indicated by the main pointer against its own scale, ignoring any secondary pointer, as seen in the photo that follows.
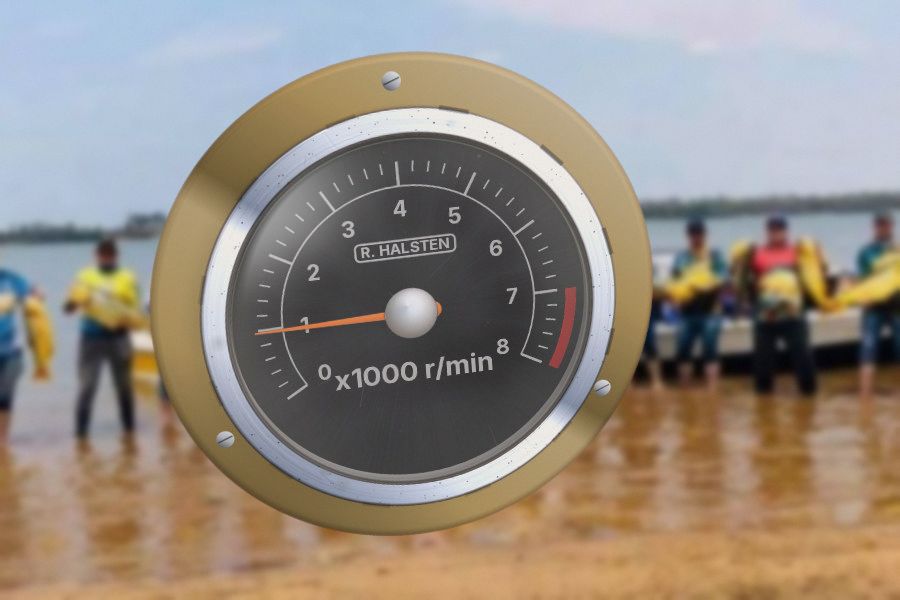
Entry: 1000 rpm
